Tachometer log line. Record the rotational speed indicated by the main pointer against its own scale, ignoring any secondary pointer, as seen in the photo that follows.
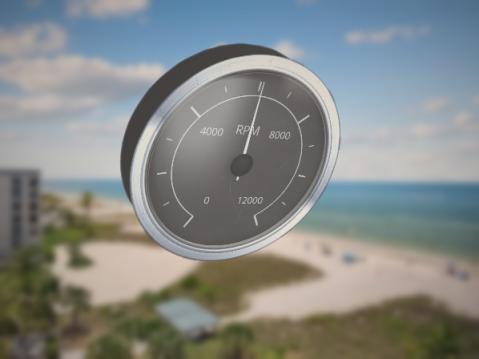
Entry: 6000 rpm
